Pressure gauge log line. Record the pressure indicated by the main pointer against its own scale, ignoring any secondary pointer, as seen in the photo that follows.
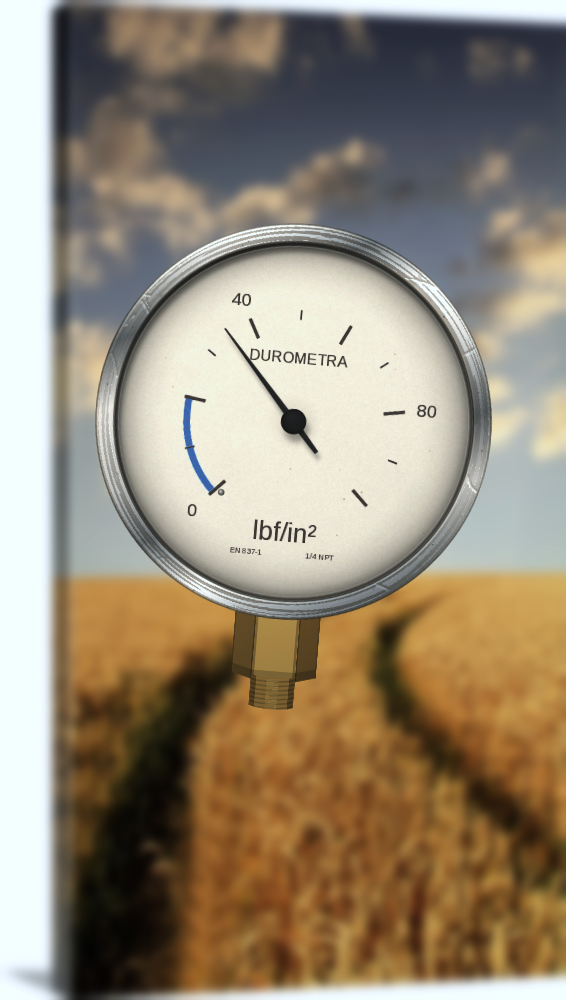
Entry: 35 psi
